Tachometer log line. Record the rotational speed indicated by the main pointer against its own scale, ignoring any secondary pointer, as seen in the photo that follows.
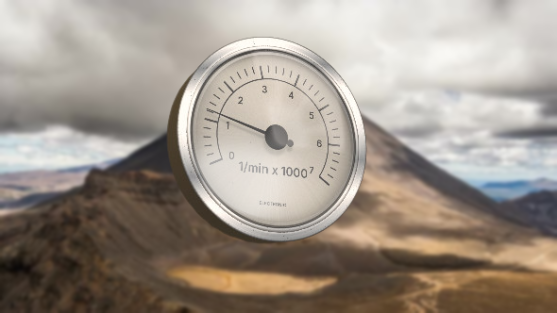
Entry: 1200 rpm
